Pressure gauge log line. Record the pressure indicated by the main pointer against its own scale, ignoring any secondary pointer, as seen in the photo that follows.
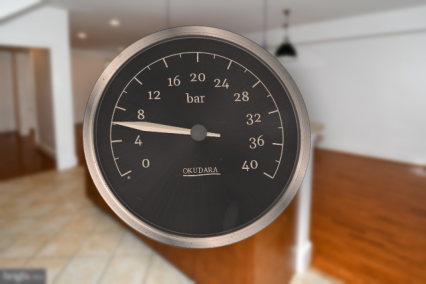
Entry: 6 bar
